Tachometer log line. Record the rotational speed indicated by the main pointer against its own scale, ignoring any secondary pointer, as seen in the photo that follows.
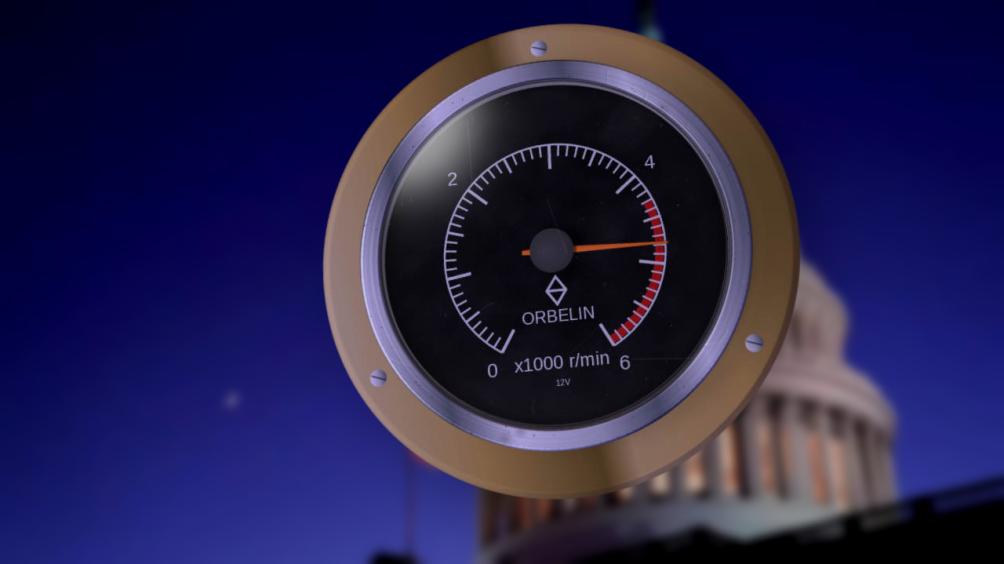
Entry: 4800 rpm
